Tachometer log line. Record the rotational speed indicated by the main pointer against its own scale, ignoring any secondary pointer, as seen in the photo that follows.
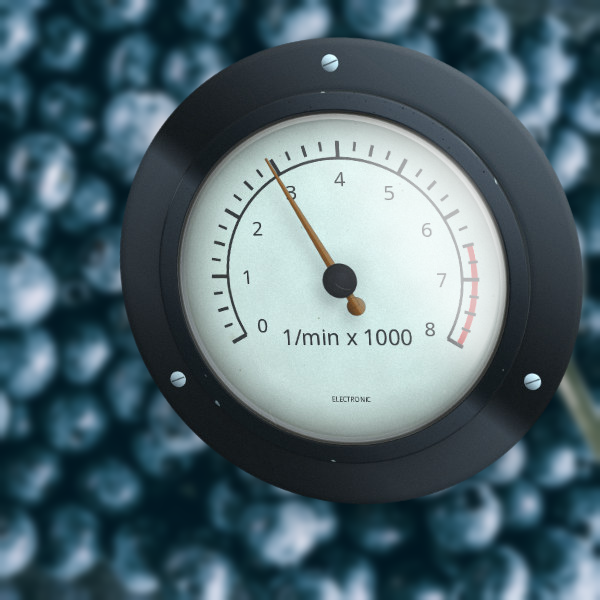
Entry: 3000 rpm
